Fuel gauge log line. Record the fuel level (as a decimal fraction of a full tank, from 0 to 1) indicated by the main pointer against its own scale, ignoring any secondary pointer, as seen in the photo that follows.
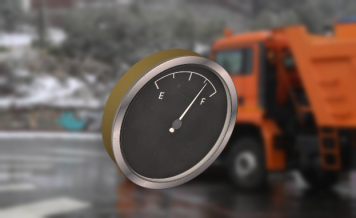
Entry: 0.75
